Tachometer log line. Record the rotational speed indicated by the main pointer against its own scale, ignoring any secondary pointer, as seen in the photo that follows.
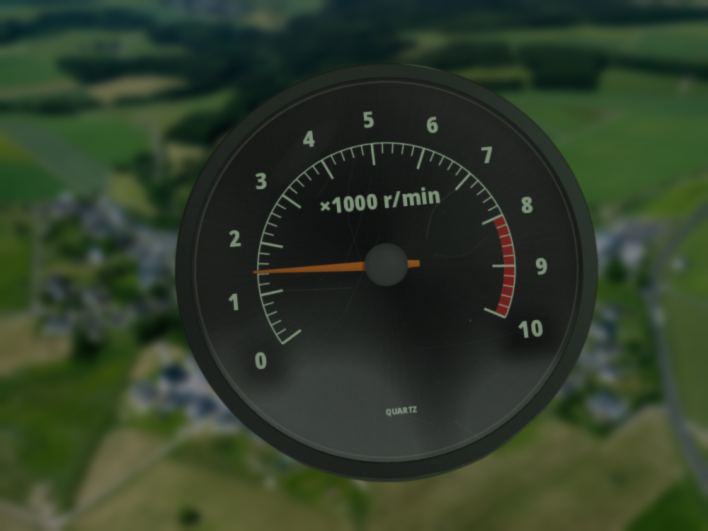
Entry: 1400 rpm
